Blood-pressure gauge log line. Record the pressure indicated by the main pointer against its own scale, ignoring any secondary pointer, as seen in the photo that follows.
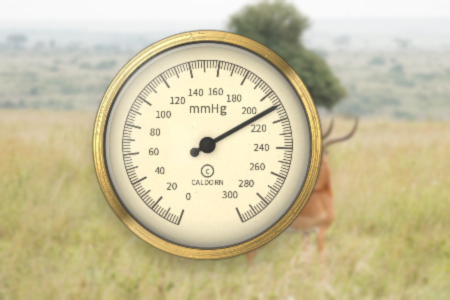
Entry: 210 mmHg
